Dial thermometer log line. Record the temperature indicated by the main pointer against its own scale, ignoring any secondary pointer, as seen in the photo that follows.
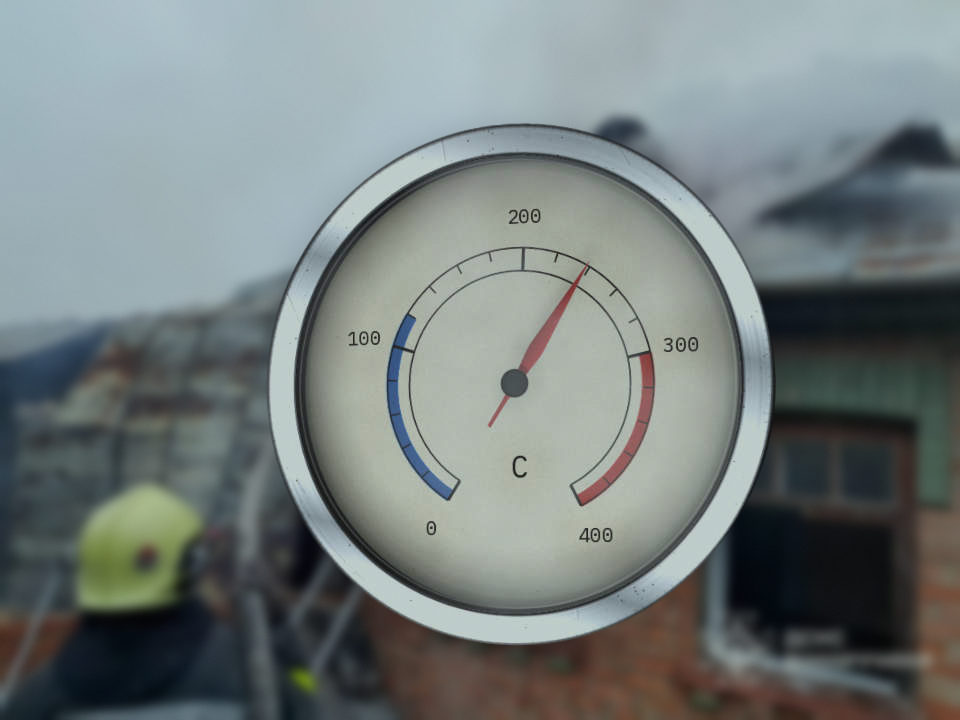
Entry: 240 °C
